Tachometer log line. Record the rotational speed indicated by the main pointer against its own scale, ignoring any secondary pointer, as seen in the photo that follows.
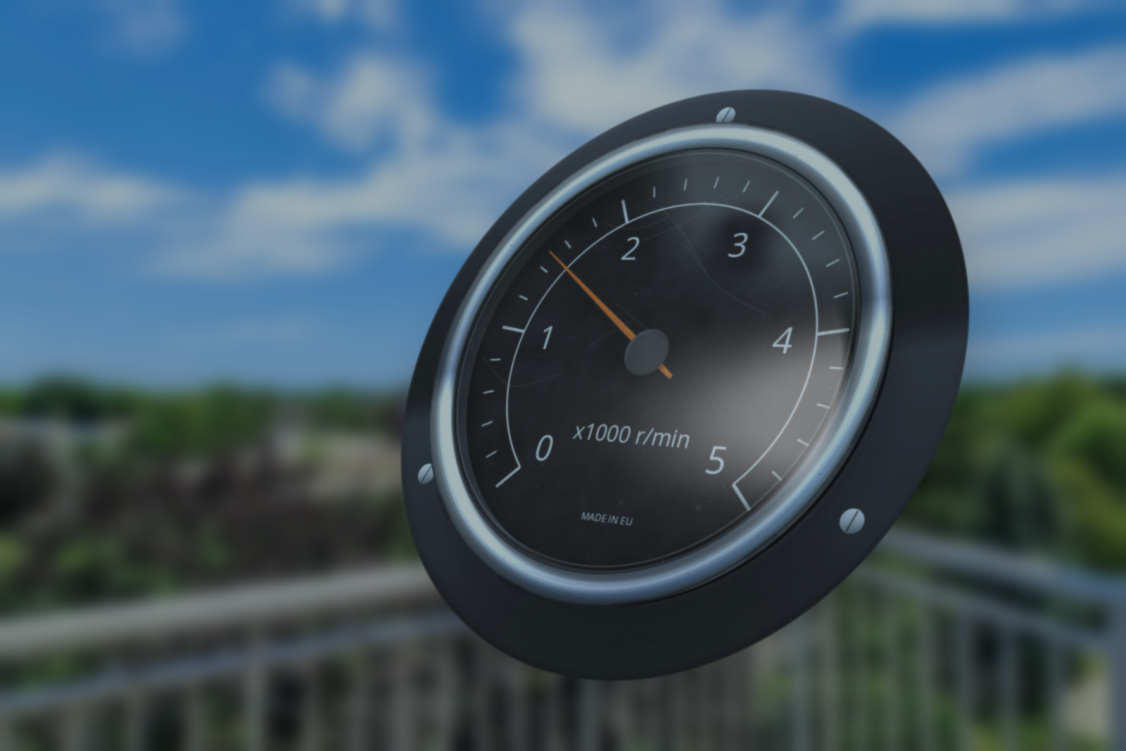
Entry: 1500 rpm
